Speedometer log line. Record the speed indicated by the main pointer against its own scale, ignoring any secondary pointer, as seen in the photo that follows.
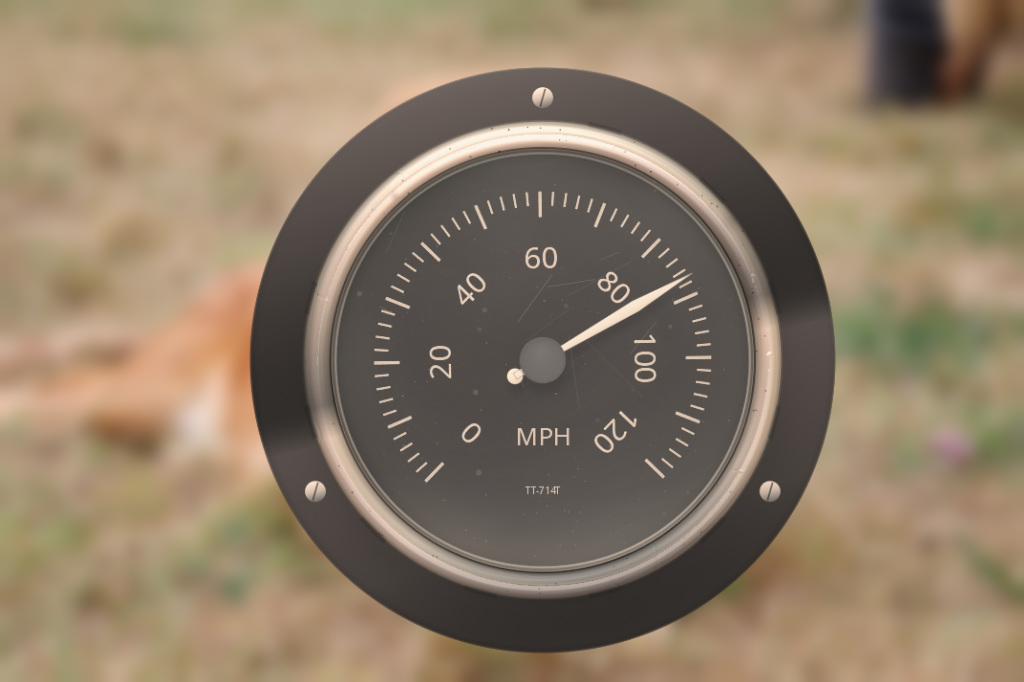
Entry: 87 mph
